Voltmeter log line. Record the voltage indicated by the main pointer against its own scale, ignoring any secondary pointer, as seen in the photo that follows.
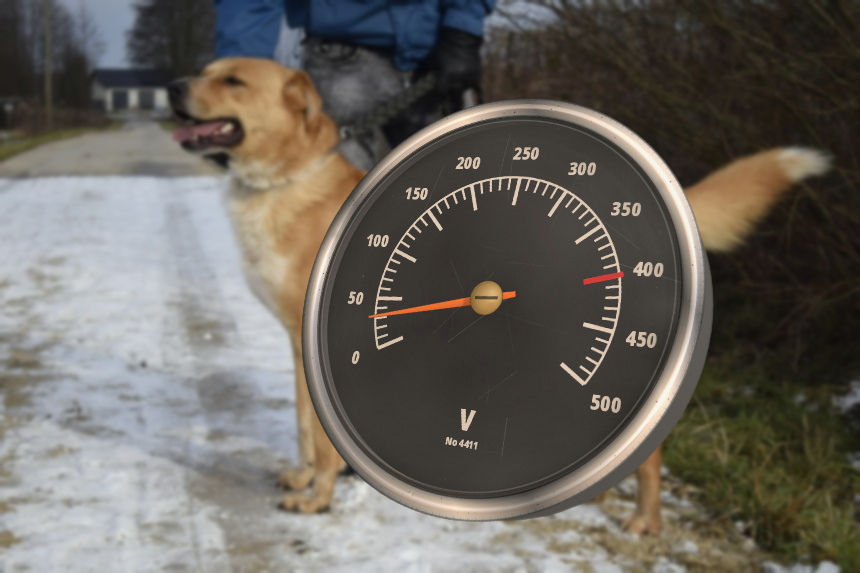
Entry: 30 V
